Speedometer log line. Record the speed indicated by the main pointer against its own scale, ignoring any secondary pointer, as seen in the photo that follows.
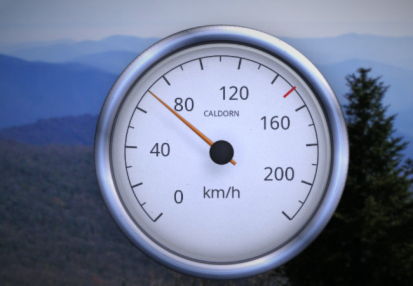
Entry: 70 km/h
